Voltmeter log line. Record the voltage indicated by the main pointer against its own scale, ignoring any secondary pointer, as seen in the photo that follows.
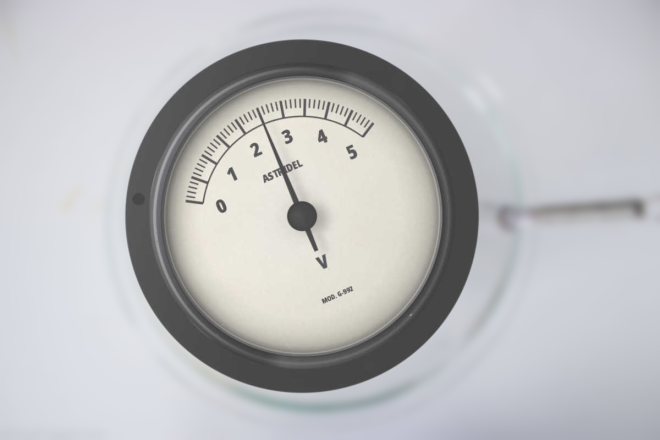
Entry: 2.5 V
